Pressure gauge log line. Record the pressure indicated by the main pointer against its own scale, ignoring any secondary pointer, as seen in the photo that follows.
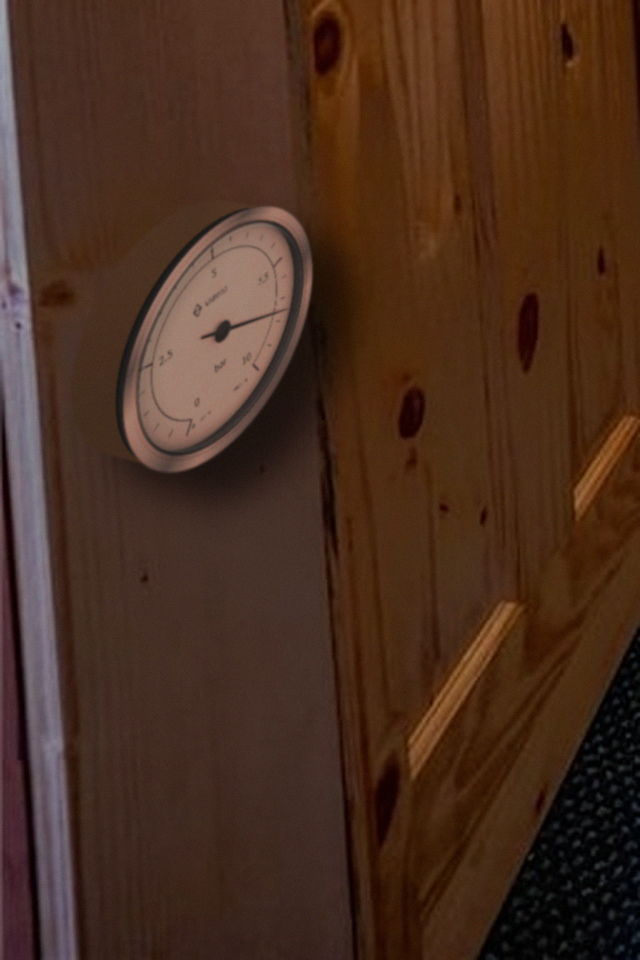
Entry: 8.75 bar
